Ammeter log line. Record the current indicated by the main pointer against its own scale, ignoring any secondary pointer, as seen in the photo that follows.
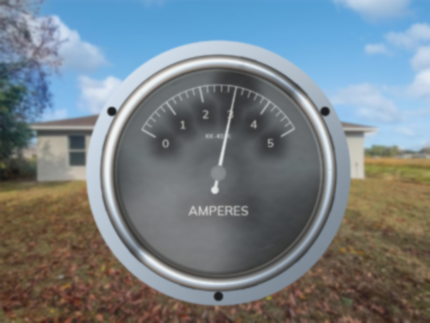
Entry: 3 A
